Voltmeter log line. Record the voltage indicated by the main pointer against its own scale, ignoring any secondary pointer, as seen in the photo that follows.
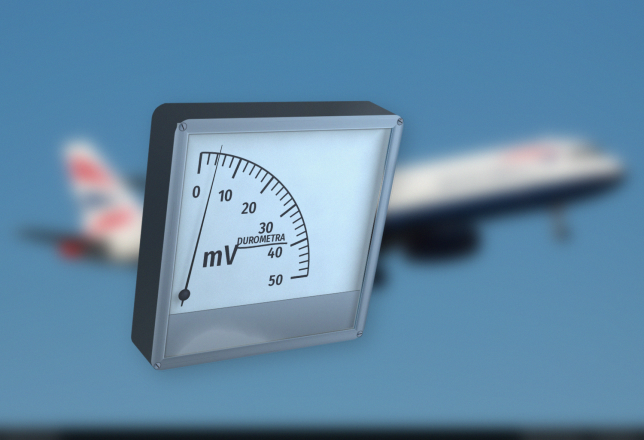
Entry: 4 mV
